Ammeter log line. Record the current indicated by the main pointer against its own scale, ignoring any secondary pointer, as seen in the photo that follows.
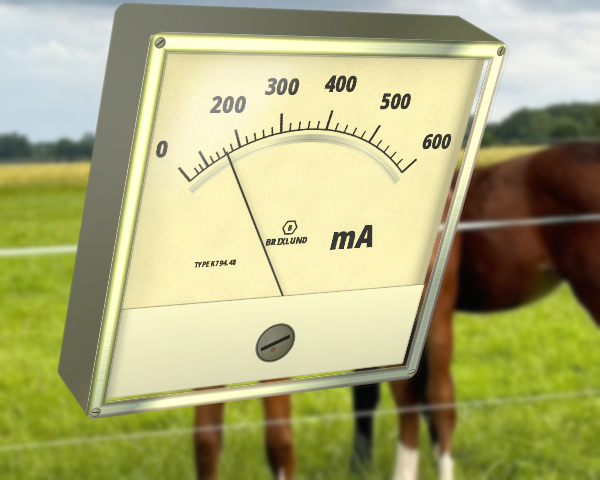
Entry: 160 mA
